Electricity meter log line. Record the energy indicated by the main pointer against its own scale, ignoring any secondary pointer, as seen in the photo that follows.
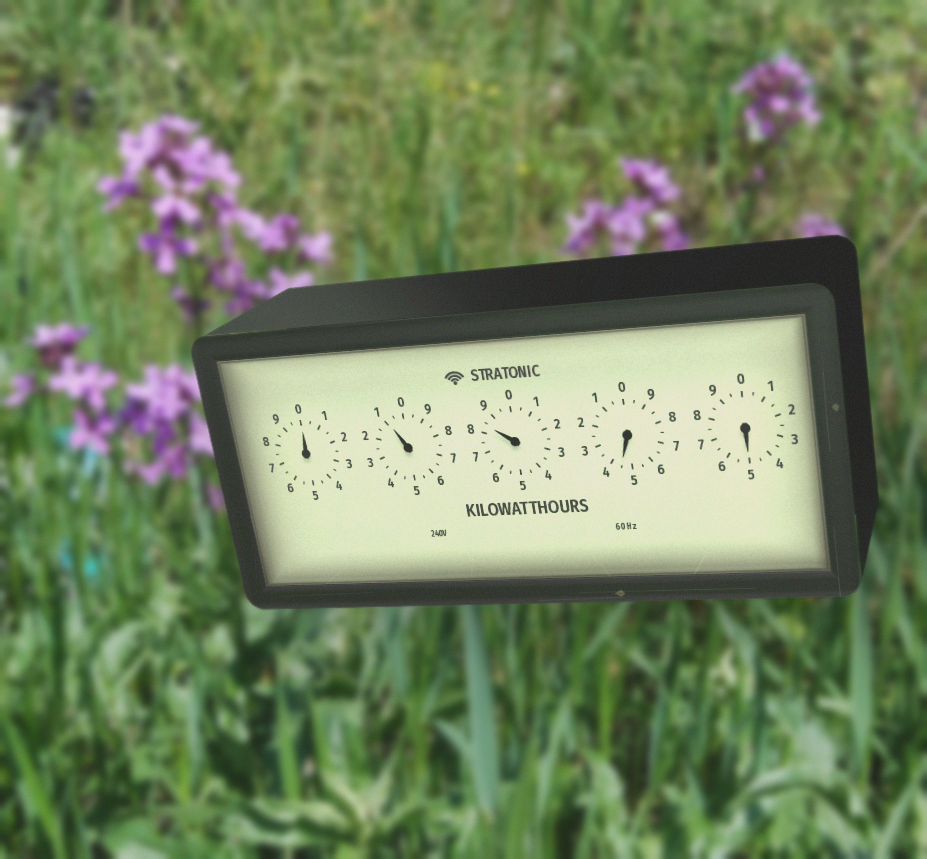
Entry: 845 kWh
